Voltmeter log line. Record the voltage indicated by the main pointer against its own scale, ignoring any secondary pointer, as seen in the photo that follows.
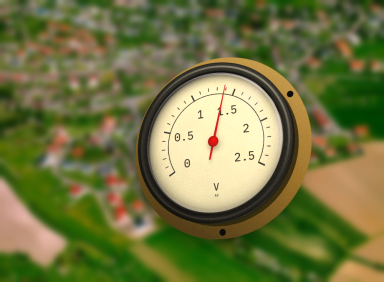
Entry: 1.4 V
